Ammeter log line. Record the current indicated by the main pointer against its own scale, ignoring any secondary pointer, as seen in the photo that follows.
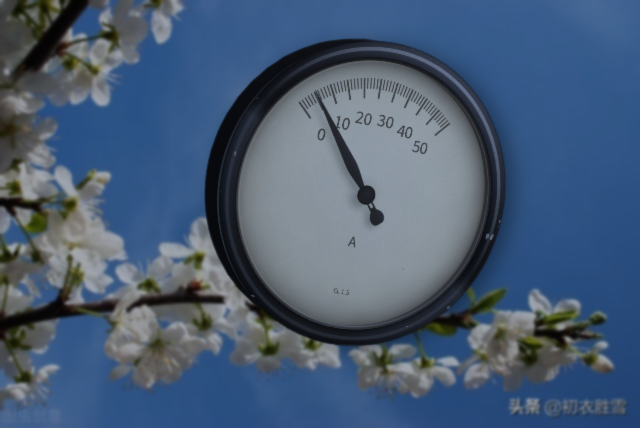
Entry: 5 A
